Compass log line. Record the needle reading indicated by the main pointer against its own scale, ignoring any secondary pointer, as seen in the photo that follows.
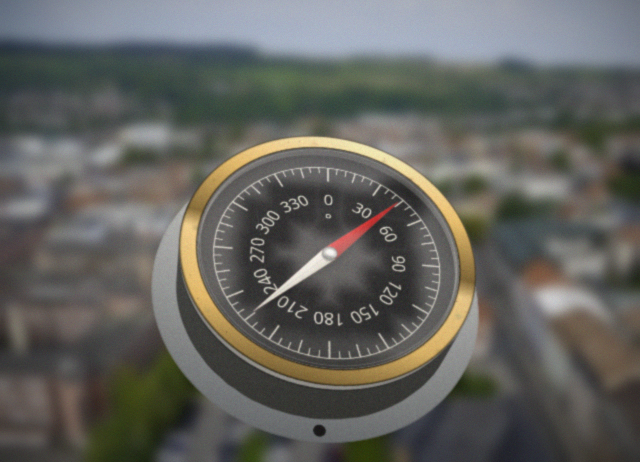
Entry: 45 °
